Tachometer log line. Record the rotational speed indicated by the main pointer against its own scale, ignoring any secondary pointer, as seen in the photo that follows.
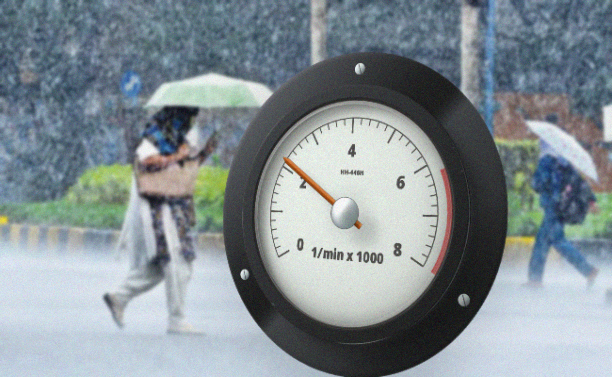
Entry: 2200 rpm
